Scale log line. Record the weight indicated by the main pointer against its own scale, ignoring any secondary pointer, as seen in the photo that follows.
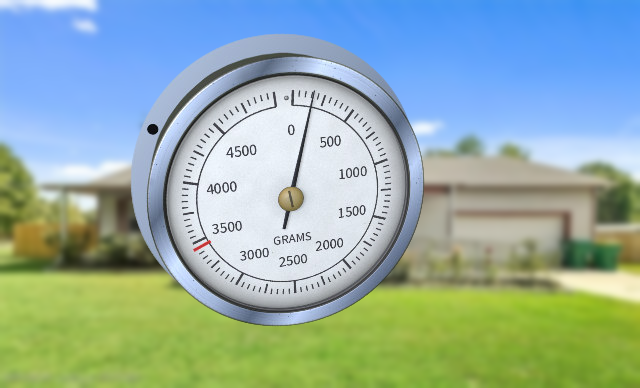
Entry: 150 g
